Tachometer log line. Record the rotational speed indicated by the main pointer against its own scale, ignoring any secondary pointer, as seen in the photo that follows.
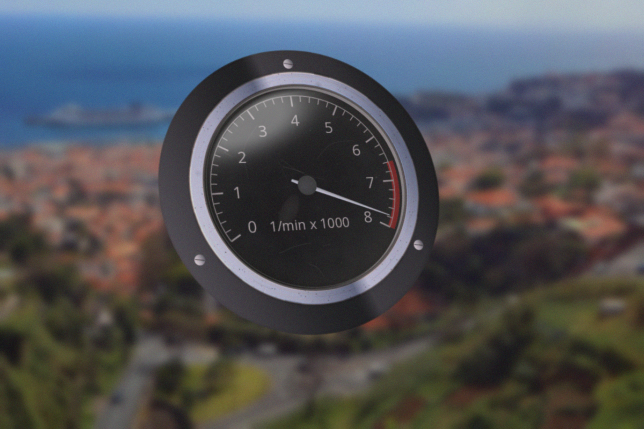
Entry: 7800 rpm
